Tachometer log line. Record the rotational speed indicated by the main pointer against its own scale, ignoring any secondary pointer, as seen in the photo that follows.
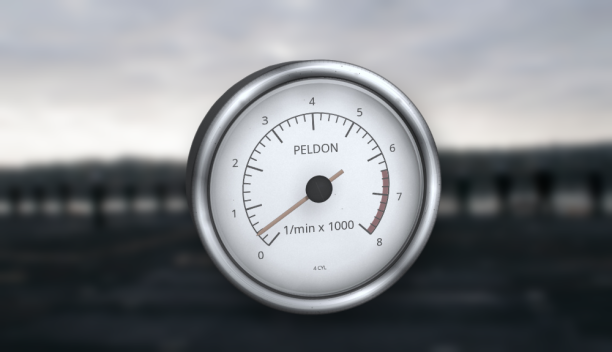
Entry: 400 rpm
